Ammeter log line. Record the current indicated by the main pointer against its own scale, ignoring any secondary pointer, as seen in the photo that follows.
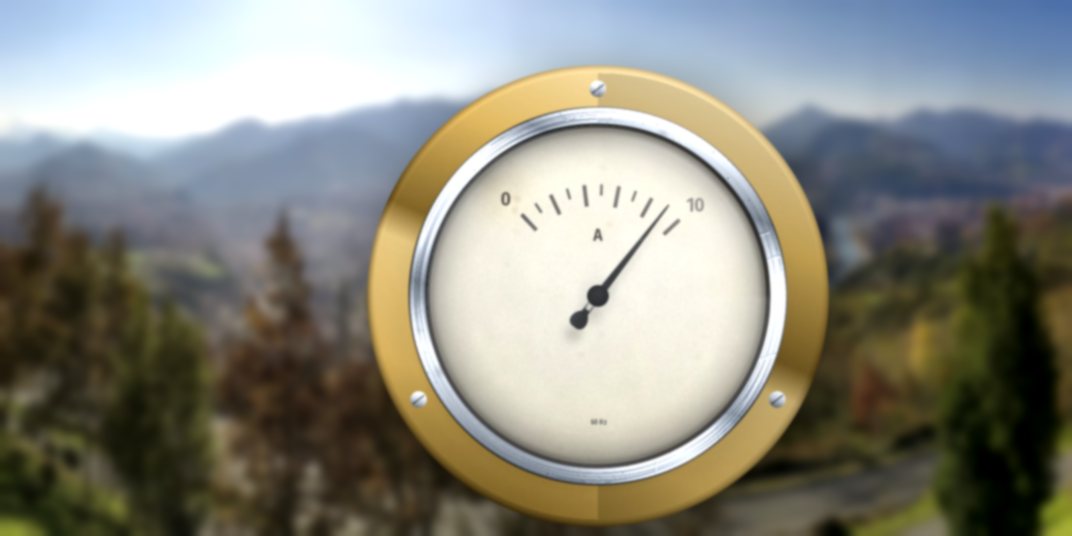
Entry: 9 A
